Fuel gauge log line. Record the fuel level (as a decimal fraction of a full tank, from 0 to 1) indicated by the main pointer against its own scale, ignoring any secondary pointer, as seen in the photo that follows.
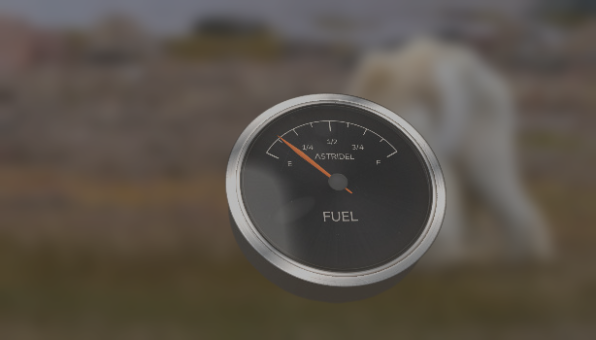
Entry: 0.125
